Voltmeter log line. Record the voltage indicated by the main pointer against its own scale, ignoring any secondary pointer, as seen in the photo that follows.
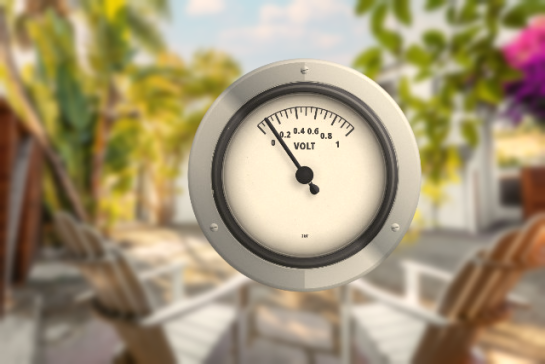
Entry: 0.1 V
